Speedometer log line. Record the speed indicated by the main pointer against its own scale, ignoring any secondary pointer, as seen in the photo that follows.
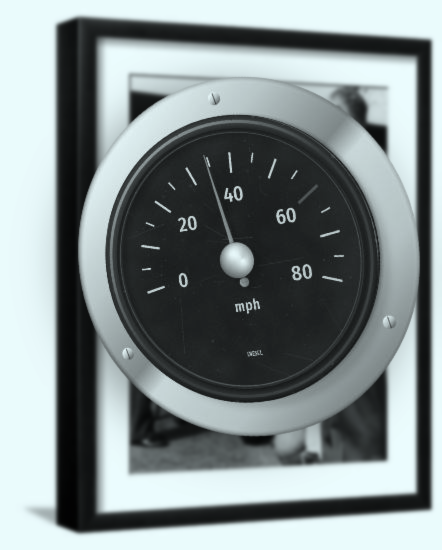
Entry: 35 mph
